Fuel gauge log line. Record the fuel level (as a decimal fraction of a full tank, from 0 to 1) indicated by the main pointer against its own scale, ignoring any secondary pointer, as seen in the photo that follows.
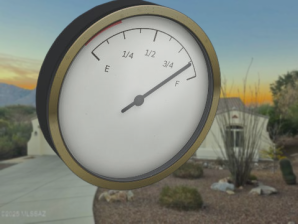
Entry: 0.875
